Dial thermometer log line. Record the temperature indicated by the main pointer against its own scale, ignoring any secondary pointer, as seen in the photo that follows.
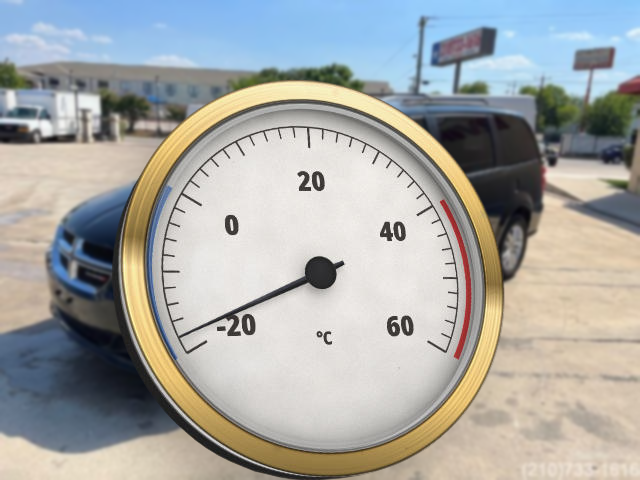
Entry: -18 °C
